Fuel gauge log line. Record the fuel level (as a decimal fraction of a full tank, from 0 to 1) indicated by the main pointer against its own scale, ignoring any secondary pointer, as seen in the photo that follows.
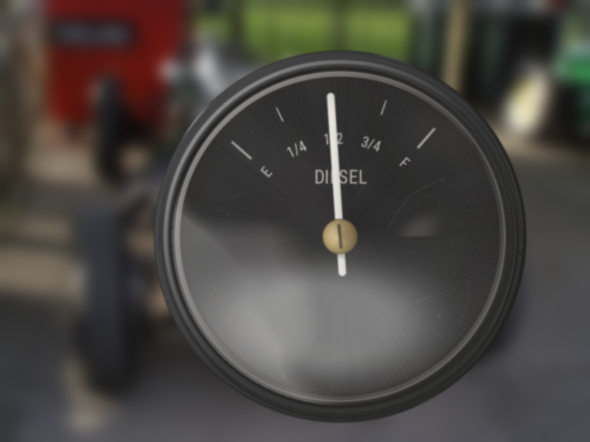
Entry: 0.5
